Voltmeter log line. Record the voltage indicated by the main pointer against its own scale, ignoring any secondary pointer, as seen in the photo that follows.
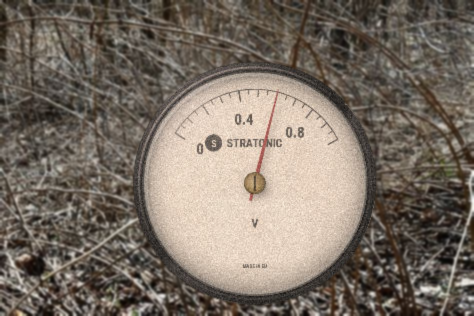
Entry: 0.6 V
